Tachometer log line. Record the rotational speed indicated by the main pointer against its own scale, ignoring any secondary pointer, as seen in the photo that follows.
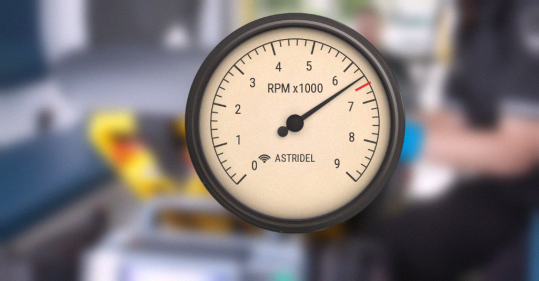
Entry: 6400 rpm
